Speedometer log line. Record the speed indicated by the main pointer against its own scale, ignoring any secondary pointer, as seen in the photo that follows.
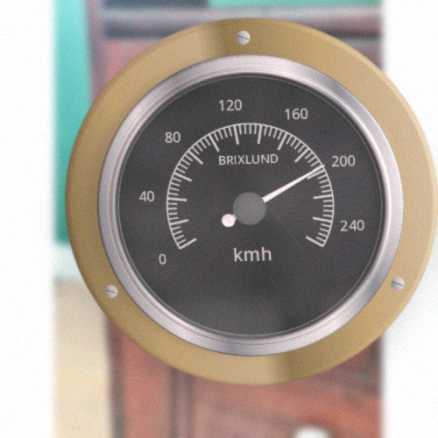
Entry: 196 km/h
